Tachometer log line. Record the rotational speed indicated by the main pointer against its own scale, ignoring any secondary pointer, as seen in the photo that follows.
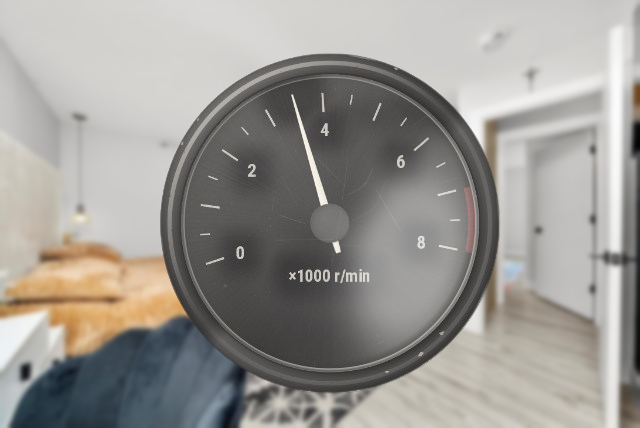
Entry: 3500 rpm
